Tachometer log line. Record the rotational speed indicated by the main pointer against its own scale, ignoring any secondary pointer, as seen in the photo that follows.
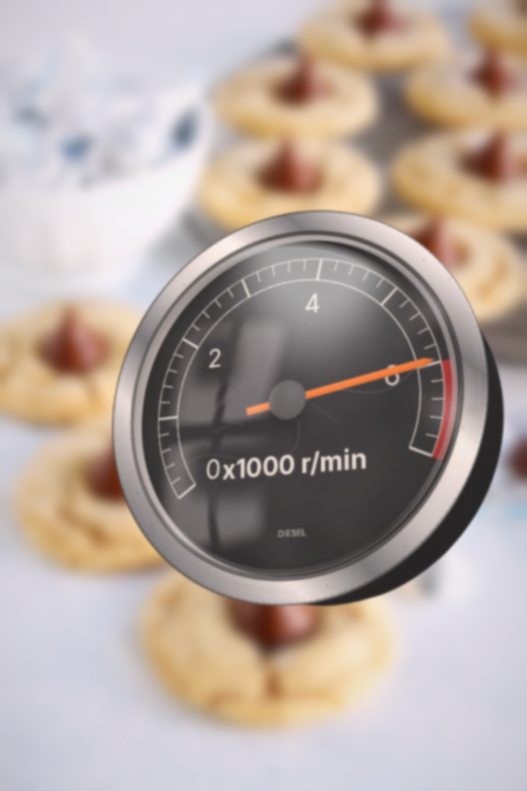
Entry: 6000 rpm
